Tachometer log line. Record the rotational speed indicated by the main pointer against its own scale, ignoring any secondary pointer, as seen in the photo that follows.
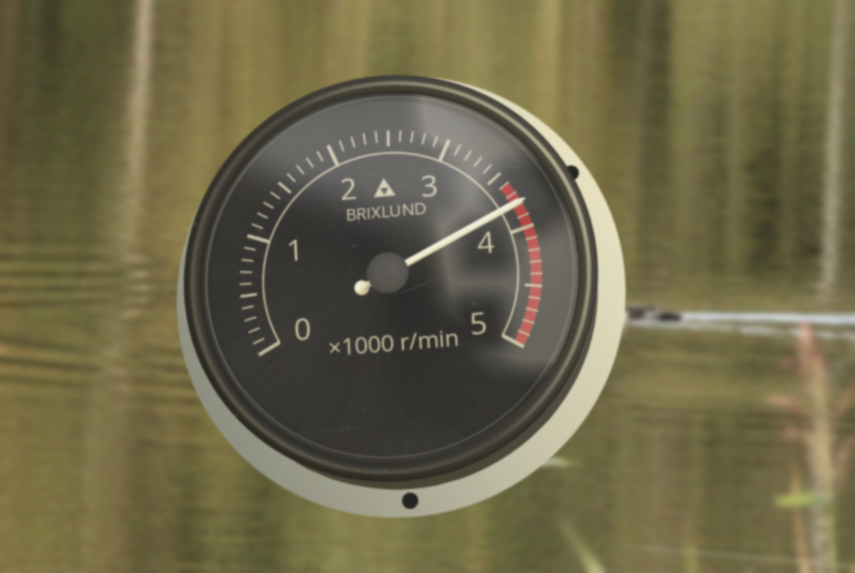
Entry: 3800 rpm
